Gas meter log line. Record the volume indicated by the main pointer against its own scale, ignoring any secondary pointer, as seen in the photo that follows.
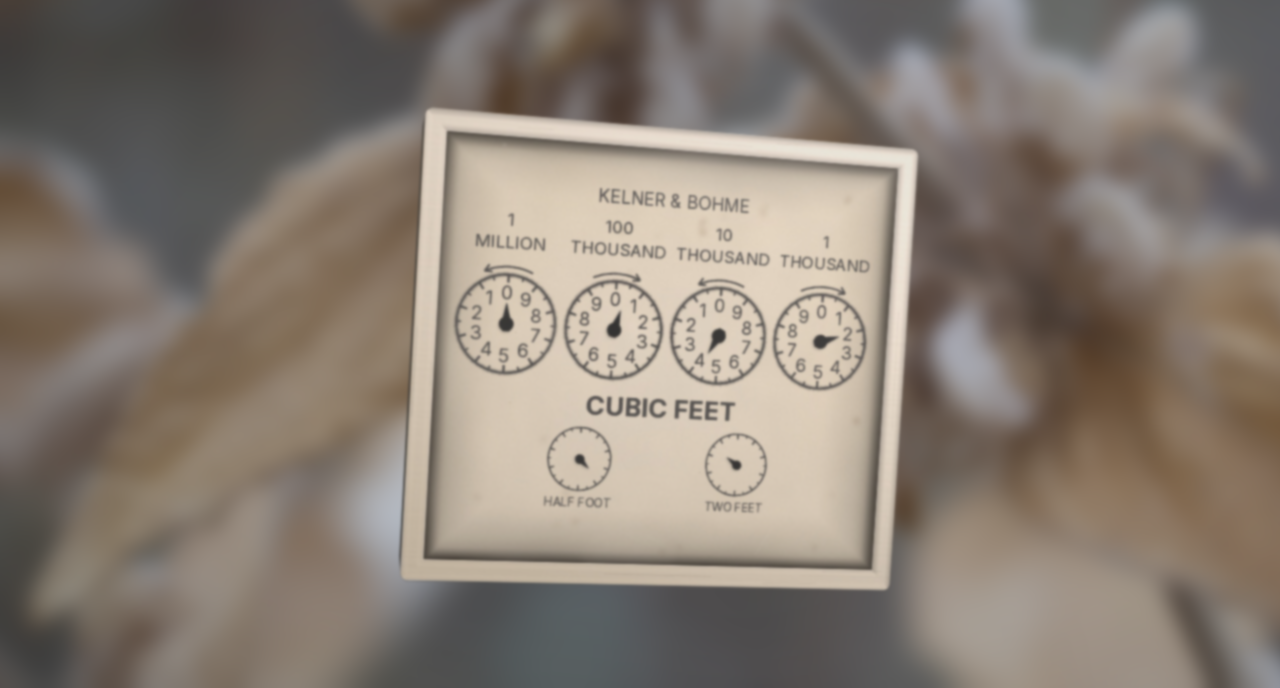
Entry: 4200 ft³
